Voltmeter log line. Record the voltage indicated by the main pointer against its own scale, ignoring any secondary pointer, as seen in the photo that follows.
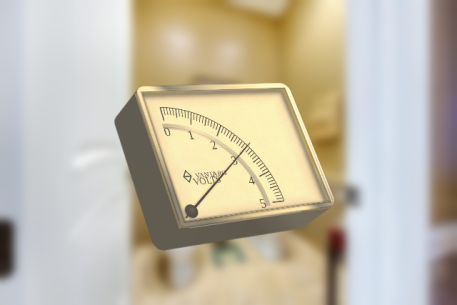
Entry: 3 V
